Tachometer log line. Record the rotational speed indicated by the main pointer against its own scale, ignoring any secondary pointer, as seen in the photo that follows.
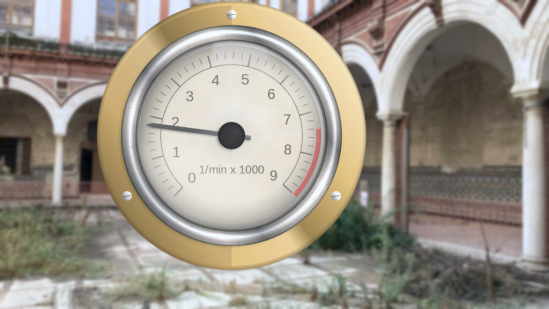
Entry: 1800 rpm
